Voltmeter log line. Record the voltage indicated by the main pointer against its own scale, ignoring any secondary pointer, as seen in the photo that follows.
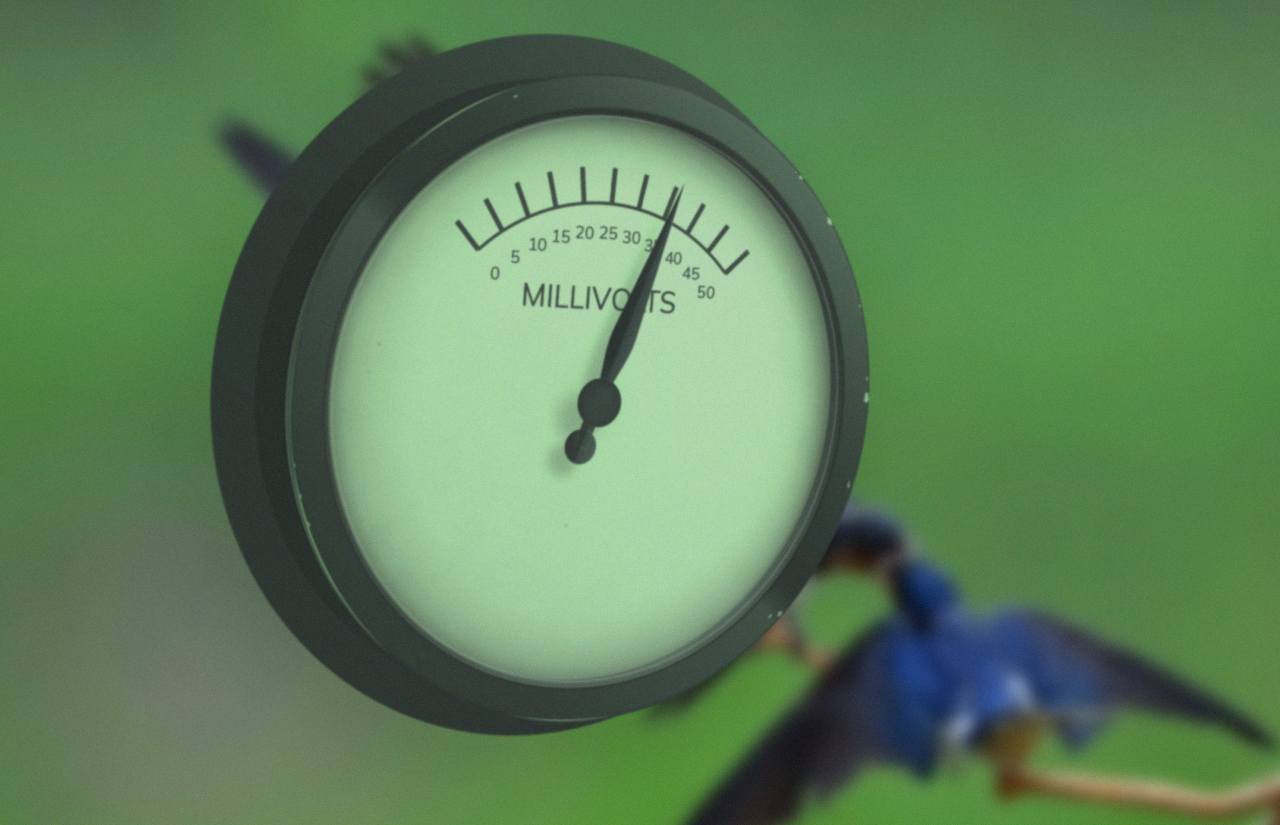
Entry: 35 mV
